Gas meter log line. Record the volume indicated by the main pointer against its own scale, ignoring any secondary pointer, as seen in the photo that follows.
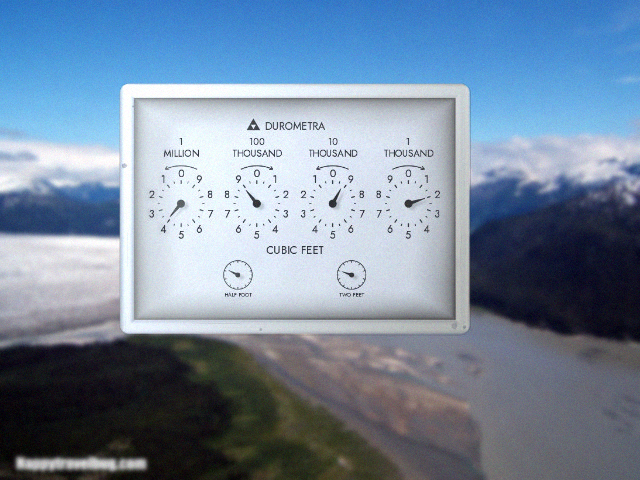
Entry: 389200 ft³
